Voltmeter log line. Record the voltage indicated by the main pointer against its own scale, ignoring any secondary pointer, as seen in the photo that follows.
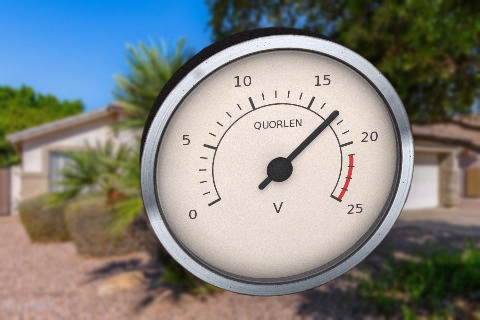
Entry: 17 V
